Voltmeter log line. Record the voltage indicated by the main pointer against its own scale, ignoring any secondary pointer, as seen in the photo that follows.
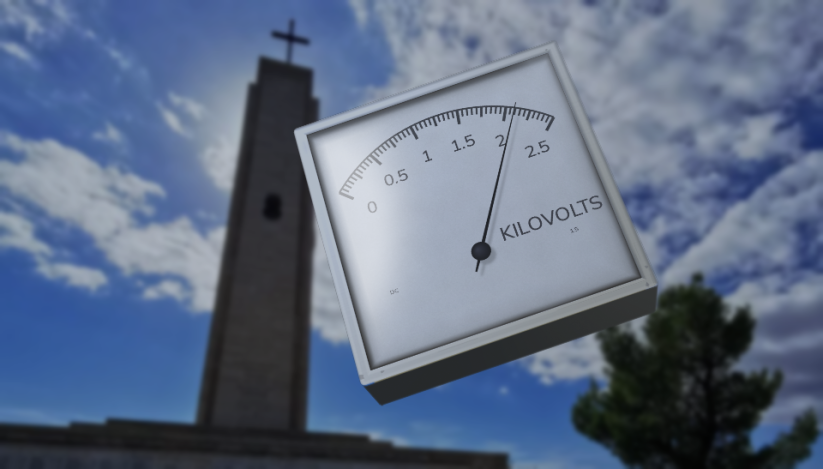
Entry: 2.1 kV
